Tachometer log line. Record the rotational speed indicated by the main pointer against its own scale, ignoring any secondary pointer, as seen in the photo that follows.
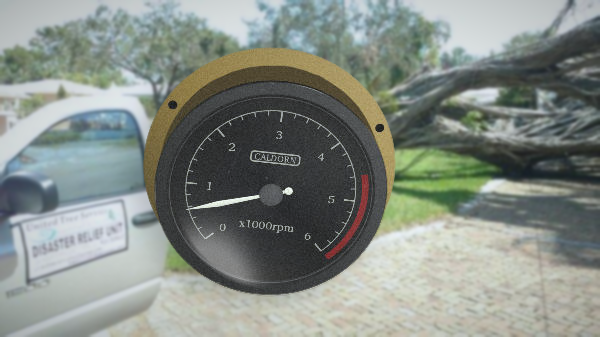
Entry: 600 rpm
